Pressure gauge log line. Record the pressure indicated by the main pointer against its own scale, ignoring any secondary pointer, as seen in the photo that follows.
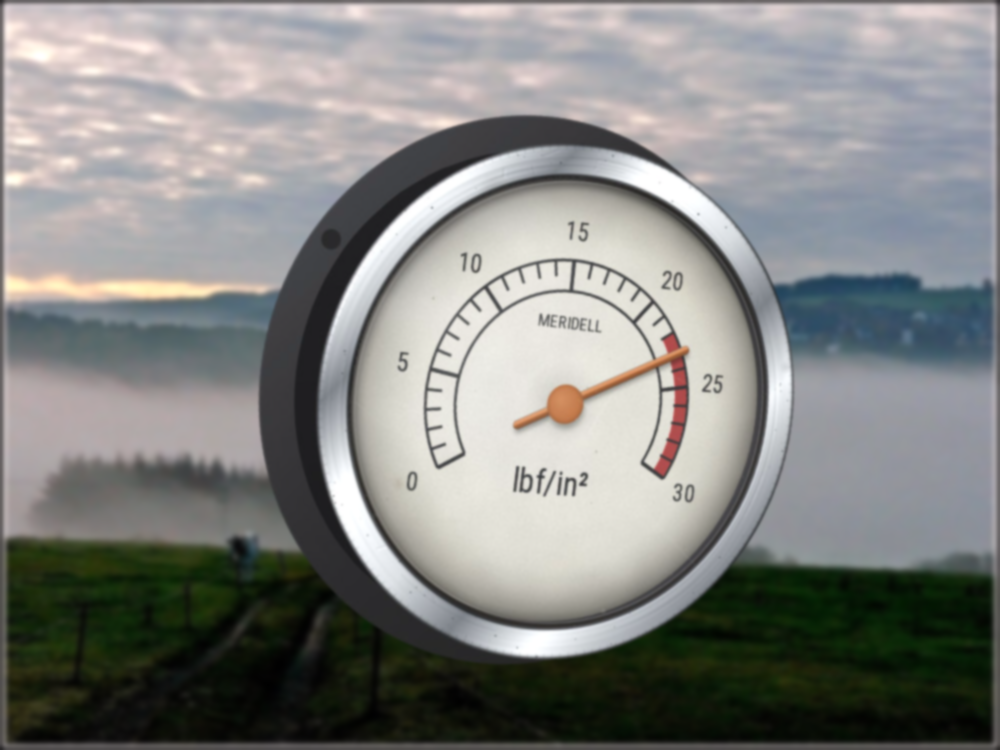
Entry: 23 psi
